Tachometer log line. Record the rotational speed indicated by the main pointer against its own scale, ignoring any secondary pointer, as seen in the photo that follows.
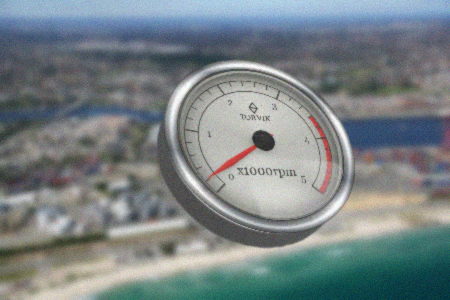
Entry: 200 rpm
